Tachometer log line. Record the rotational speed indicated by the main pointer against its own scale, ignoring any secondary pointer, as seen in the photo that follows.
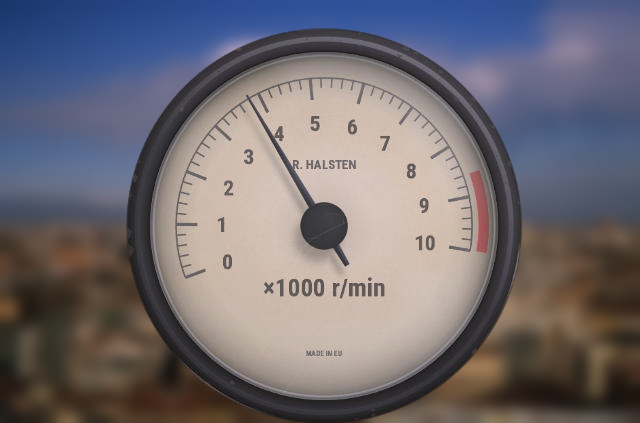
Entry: 3800 rpm
